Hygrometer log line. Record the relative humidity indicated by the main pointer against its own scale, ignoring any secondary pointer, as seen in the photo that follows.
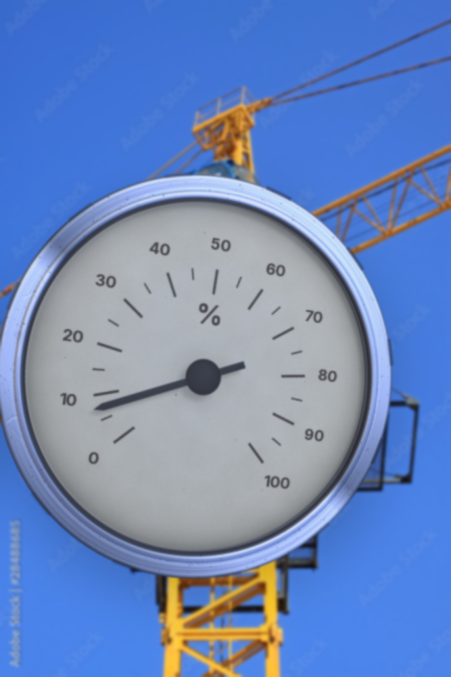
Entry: 7.5 %
